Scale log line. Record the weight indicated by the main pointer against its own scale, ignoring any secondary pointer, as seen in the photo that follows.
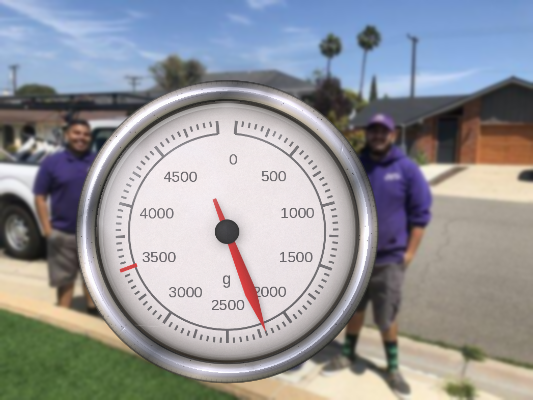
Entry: 2200 g
